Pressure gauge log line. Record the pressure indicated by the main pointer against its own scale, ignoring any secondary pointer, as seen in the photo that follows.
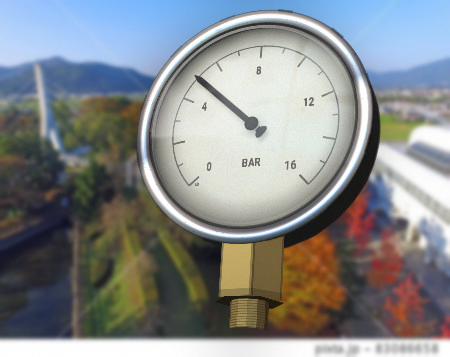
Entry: 5 bar
